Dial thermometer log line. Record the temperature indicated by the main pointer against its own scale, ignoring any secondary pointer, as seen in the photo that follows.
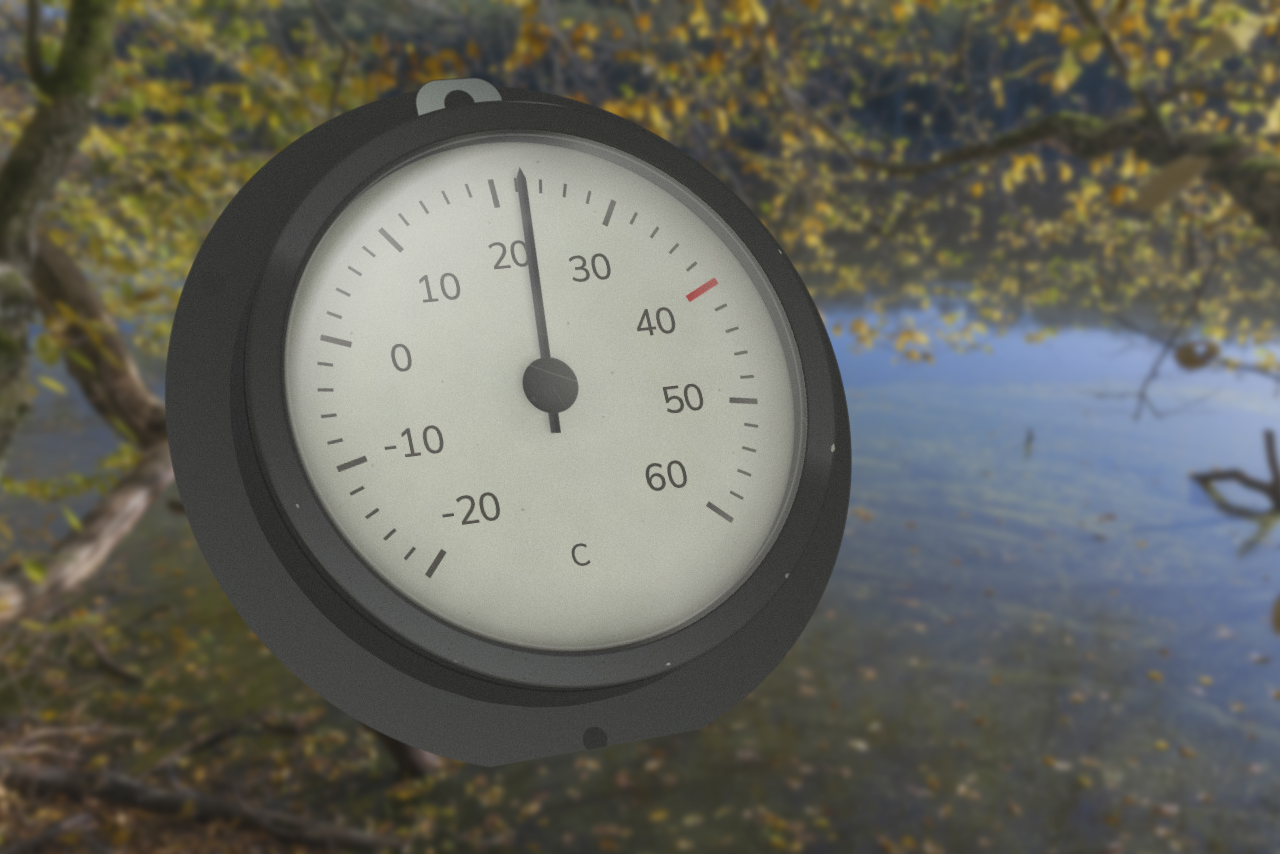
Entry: 22 °C
